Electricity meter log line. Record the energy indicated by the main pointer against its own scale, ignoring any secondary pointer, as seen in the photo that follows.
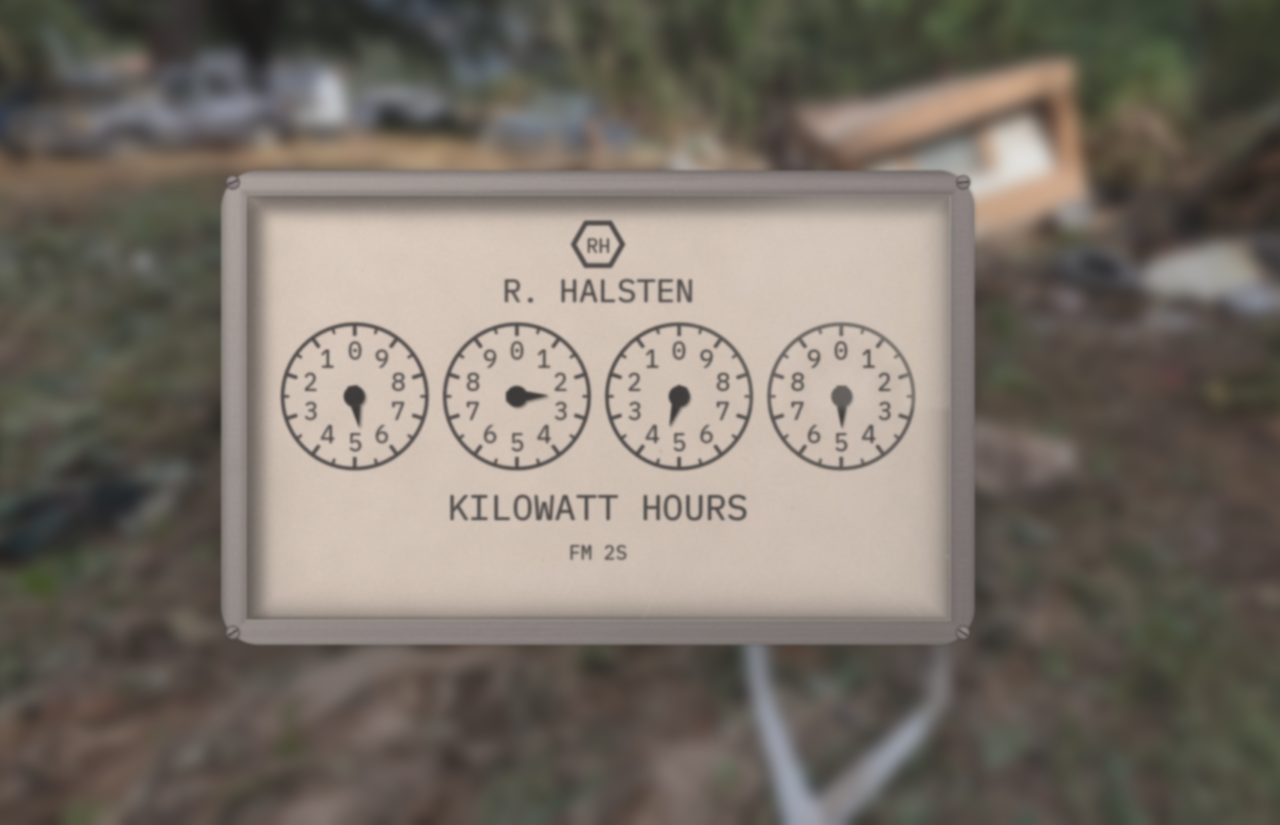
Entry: 5245 kWh
